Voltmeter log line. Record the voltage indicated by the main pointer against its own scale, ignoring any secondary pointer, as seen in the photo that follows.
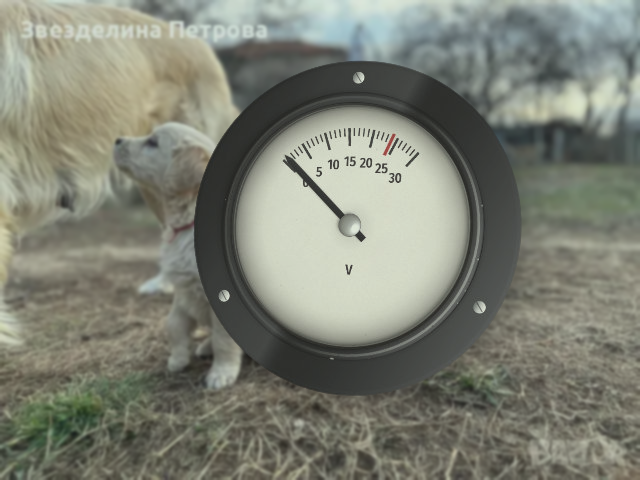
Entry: 1 V
